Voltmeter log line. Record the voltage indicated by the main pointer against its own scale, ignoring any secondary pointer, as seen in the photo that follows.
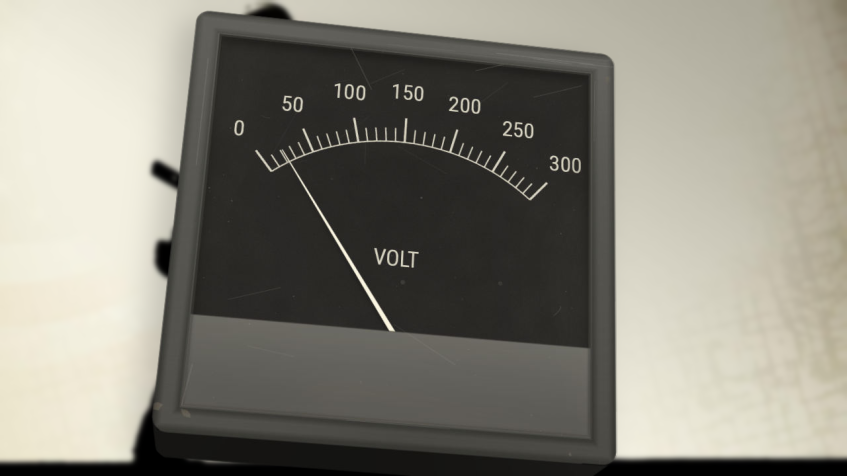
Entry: 20 V
